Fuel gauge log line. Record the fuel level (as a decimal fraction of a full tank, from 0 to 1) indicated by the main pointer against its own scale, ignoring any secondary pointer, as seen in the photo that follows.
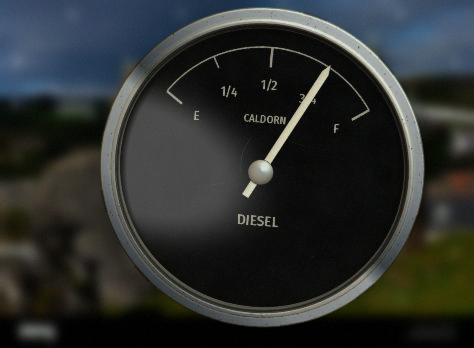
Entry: 0.75
